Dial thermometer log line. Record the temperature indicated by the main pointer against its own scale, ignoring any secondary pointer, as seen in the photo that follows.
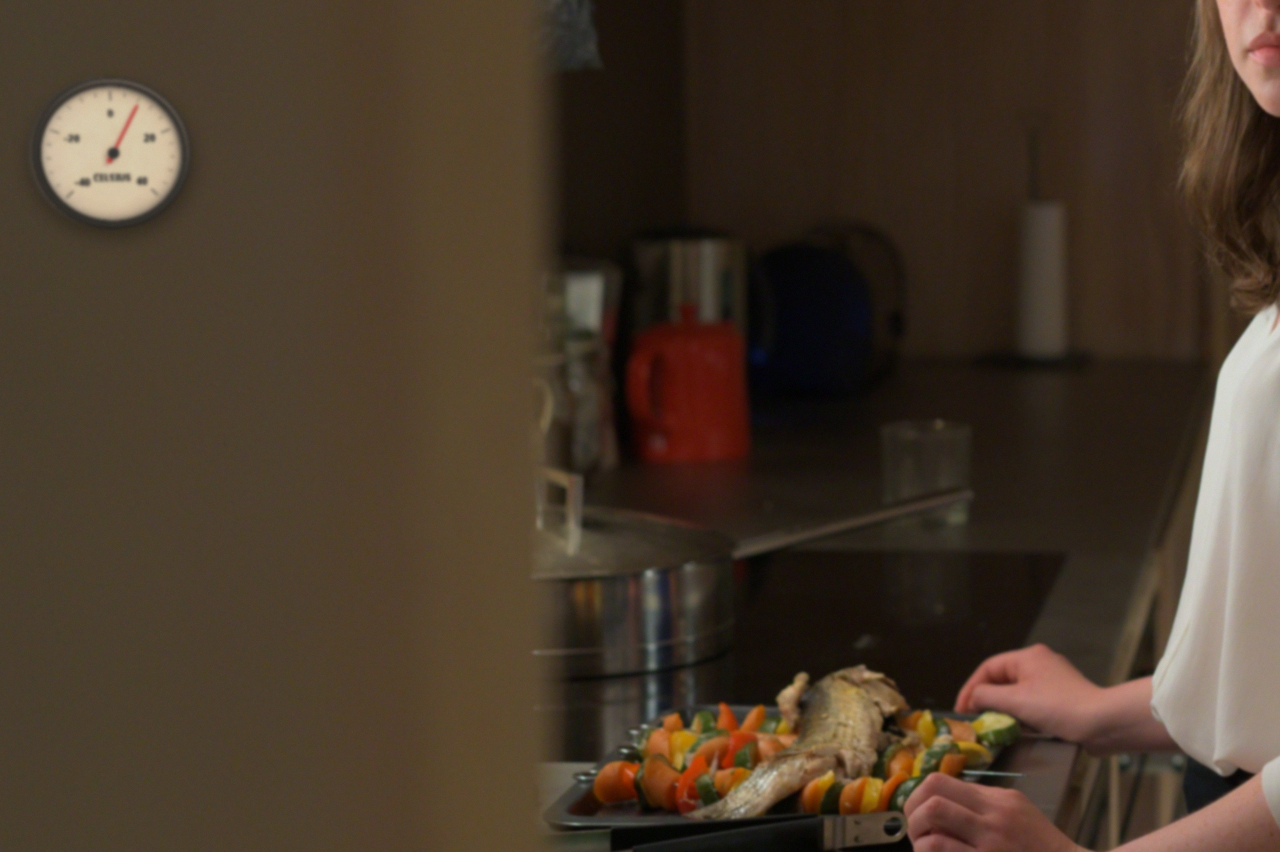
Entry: 8 °C
